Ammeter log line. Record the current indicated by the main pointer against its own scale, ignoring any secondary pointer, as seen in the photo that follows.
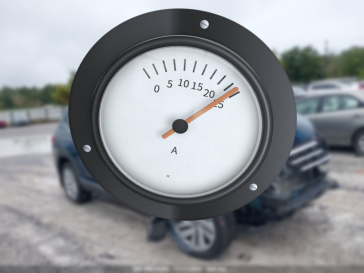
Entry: 23.75 A
